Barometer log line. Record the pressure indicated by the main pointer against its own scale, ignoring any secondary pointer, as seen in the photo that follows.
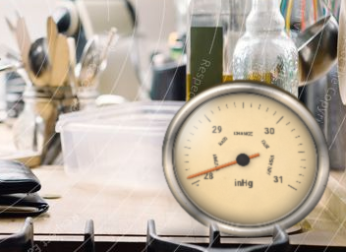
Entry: 28.1 inHg
